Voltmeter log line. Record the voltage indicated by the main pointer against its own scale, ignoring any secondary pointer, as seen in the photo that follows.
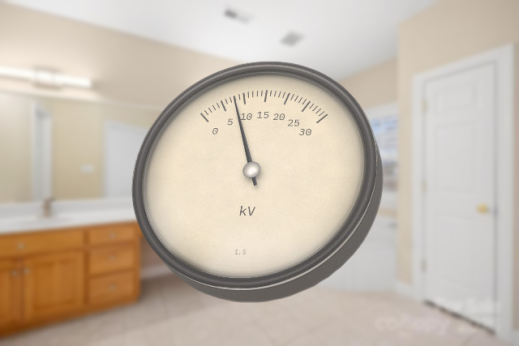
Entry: 8 kV
